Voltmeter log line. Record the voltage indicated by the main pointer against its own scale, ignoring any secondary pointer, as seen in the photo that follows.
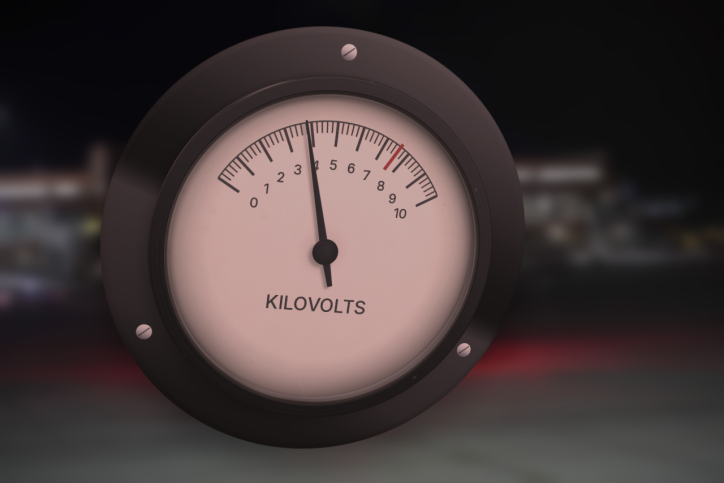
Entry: 3.8 kV
